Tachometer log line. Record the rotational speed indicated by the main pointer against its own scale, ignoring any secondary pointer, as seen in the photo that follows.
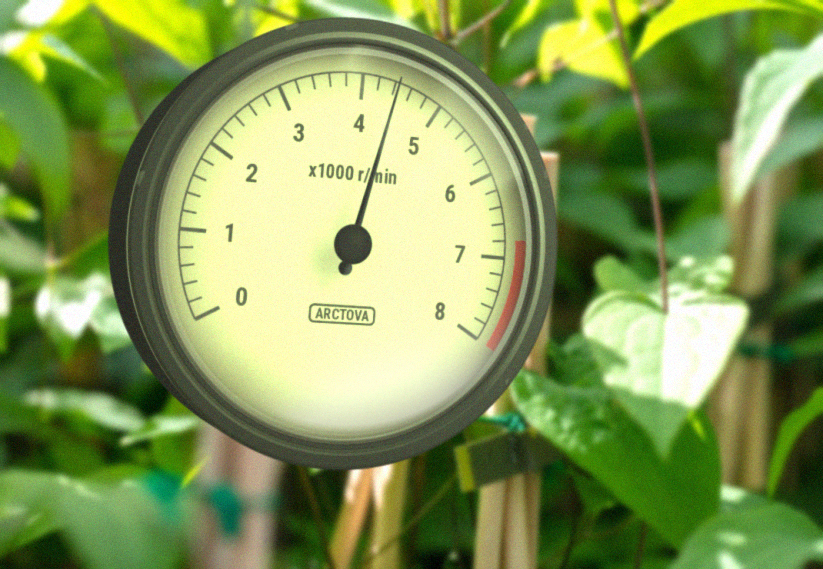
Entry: 4400 rpm
